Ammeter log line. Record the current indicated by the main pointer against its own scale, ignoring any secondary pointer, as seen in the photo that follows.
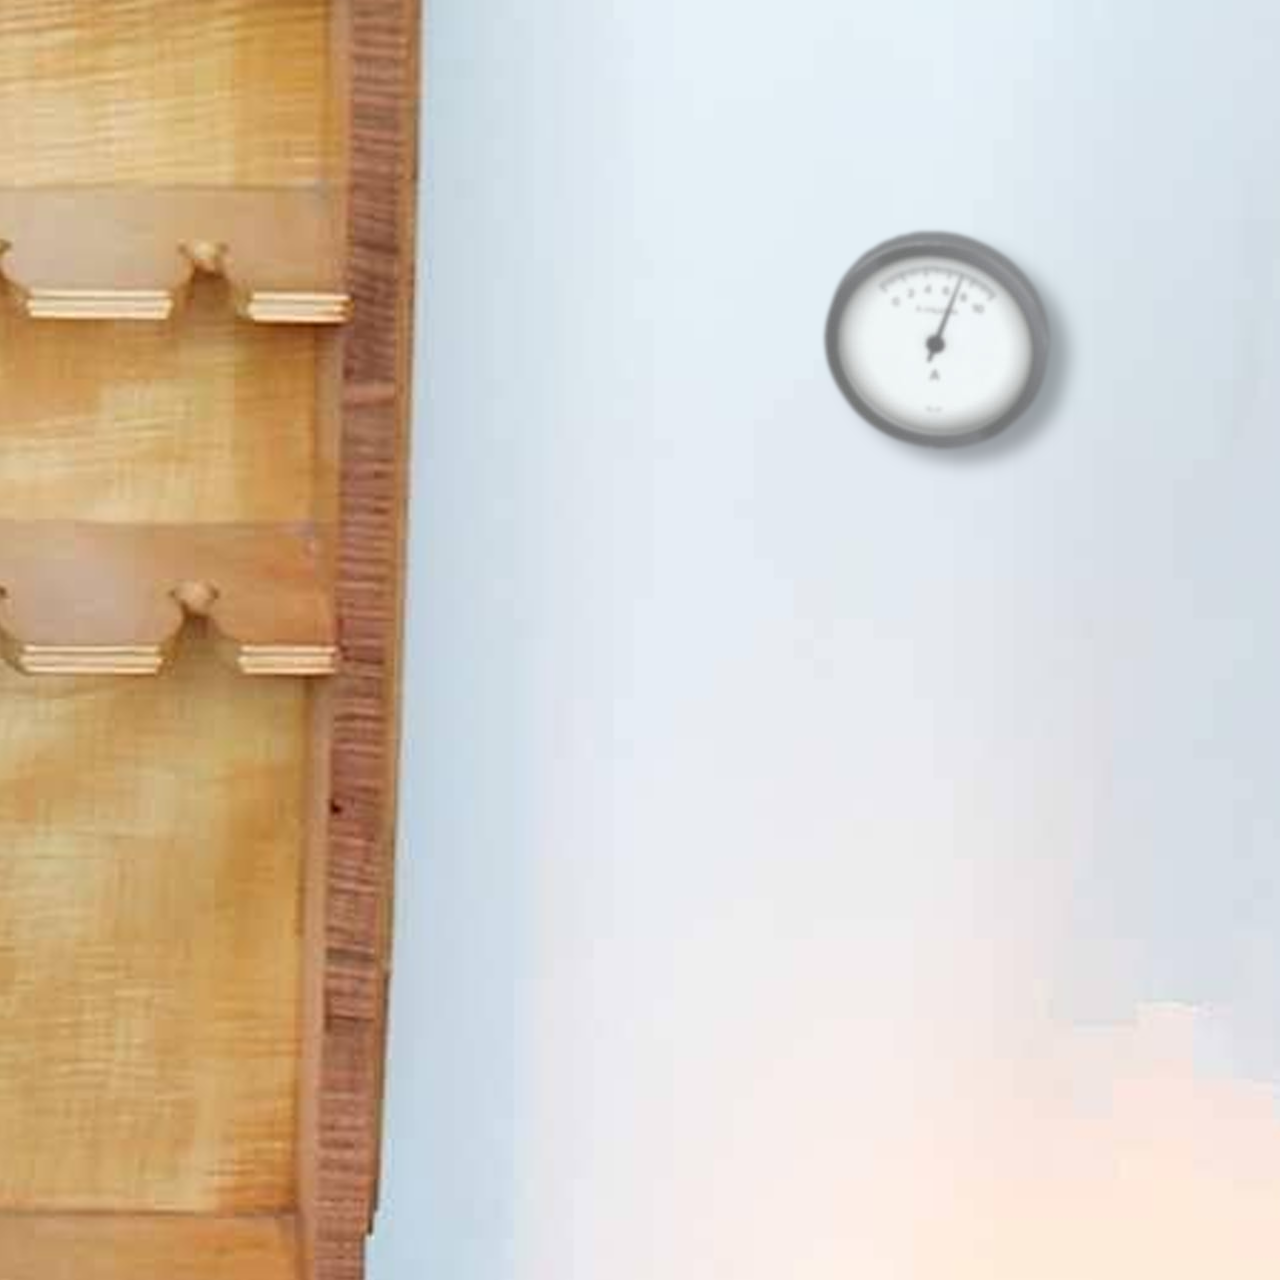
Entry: 7 A
